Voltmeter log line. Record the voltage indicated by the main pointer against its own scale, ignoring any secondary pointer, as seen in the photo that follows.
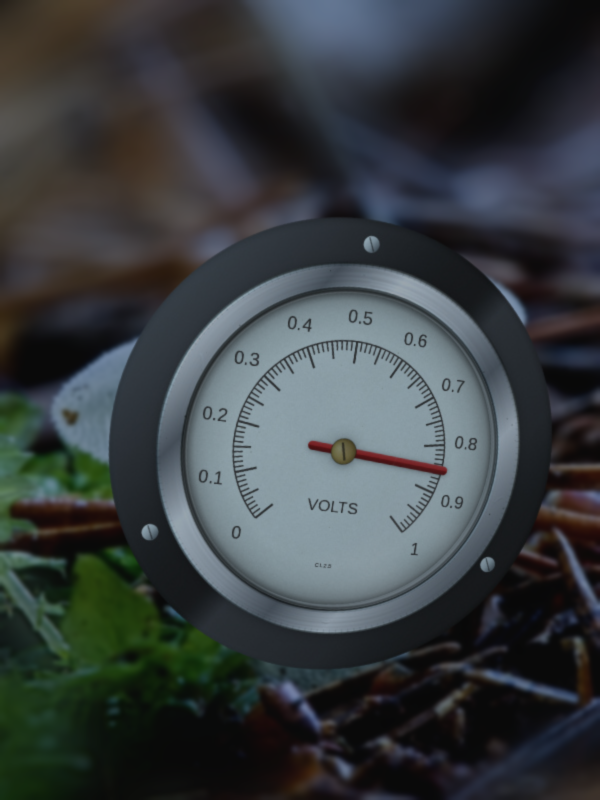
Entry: 0.85 V
